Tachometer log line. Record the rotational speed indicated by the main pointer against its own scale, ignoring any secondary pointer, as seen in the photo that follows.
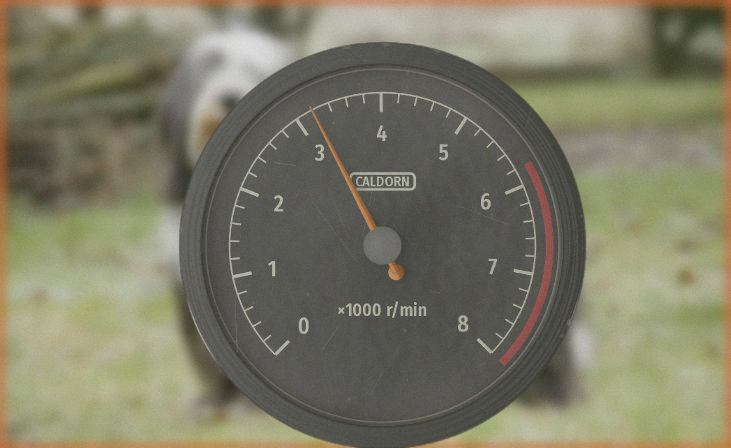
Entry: 3200 rpm
